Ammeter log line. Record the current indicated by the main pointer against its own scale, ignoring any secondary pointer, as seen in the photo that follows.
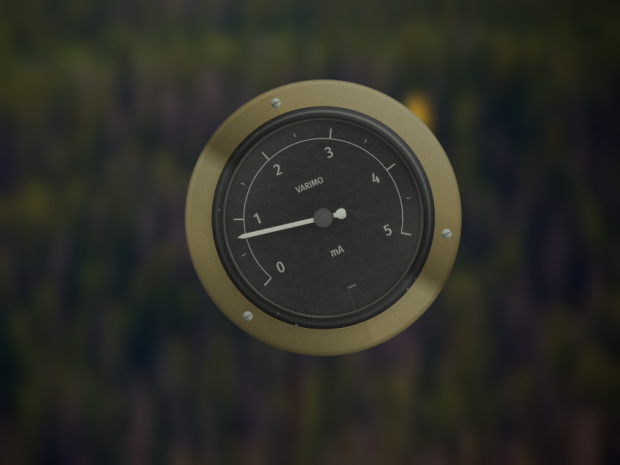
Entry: 0.75 mA
